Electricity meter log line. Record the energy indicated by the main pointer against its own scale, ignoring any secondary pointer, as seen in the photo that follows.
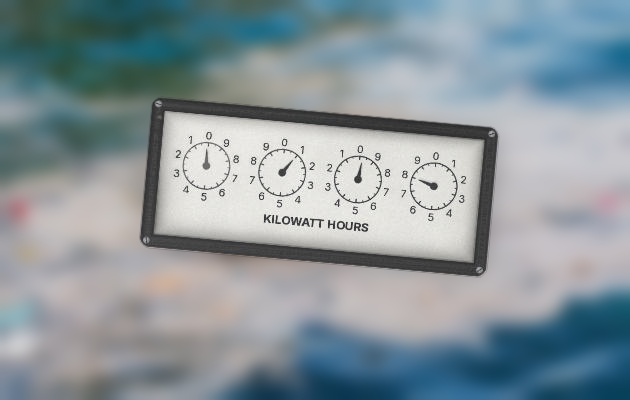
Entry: 98 kWh
